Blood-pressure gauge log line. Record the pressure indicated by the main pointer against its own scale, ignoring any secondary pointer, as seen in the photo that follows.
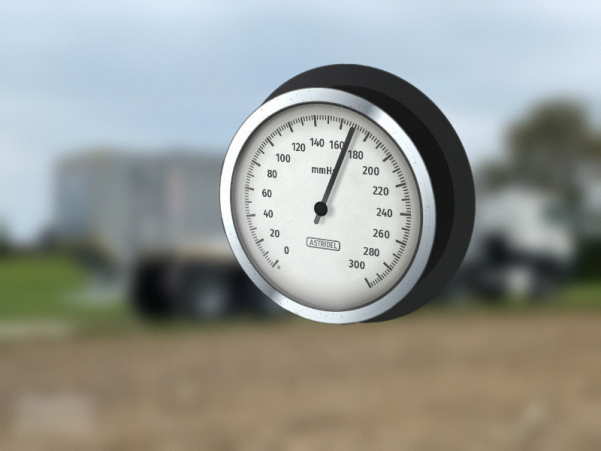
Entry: 170 mmHg
